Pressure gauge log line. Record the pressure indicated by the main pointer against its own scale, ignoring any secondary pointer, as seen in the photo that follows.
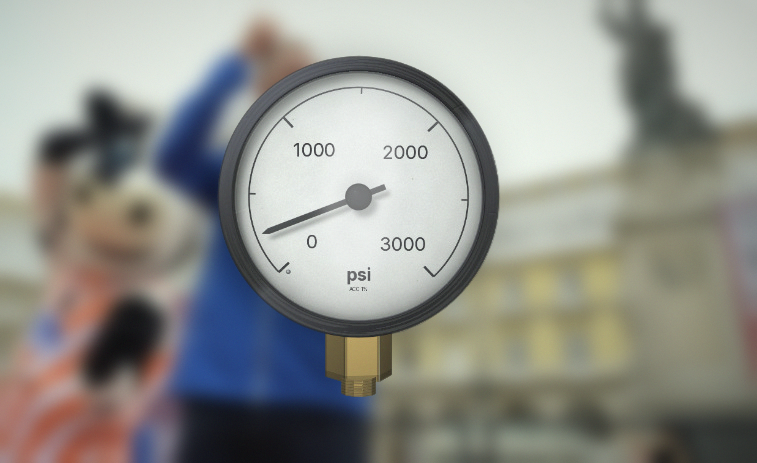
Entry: 250 psi
